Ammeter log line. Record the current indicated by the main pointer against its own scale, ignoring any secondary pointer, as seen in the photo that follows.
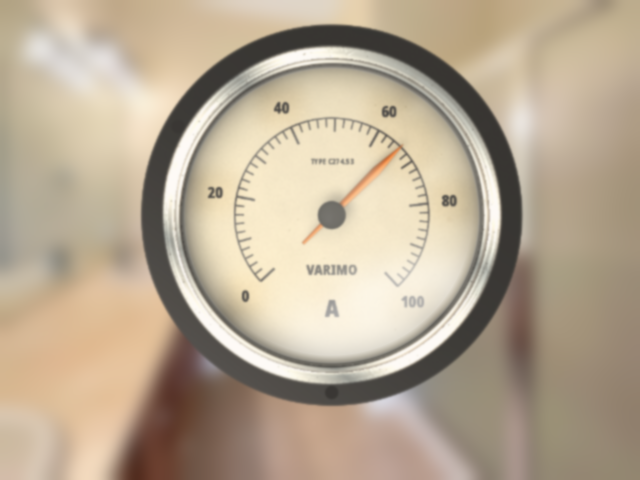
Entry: 66 A
